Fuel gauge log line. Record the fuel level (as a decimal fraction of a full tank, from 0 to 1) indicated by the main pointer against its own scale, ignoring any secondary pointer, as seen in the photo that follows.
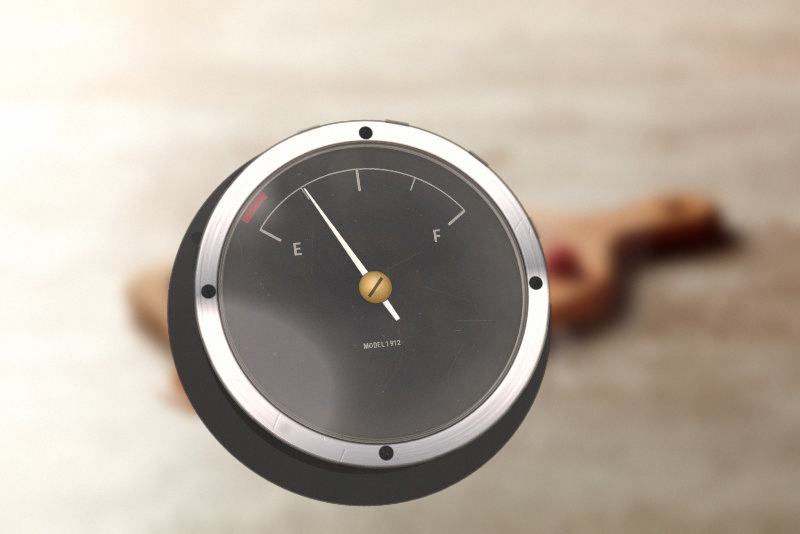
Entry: 0.25
